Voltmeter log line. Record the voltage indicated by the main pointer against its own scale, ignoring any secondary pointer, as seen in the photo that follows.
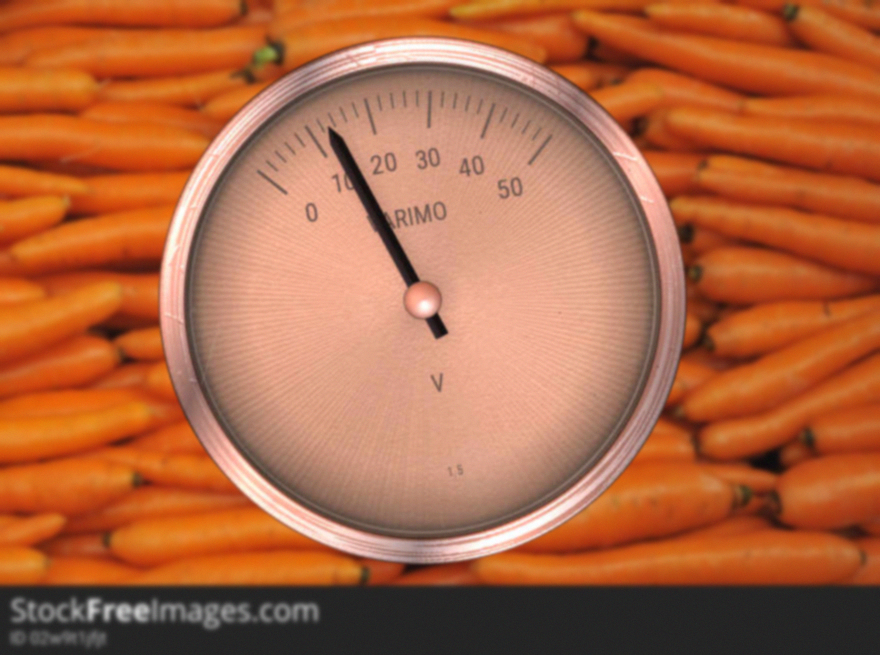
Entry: 13 V
